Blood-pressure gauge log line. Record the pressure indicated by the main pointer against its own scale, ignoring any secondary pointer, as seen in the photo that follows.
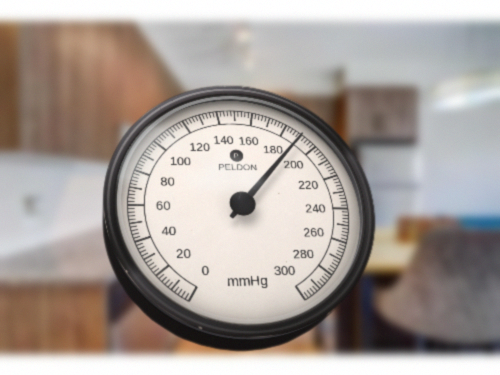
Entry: 190 mmHg
